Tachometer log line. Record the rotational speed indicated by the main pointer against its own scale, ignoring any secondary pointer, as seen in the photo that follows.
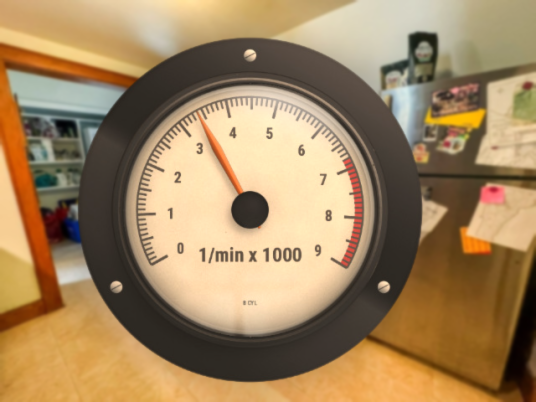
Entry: 3400 rpm
